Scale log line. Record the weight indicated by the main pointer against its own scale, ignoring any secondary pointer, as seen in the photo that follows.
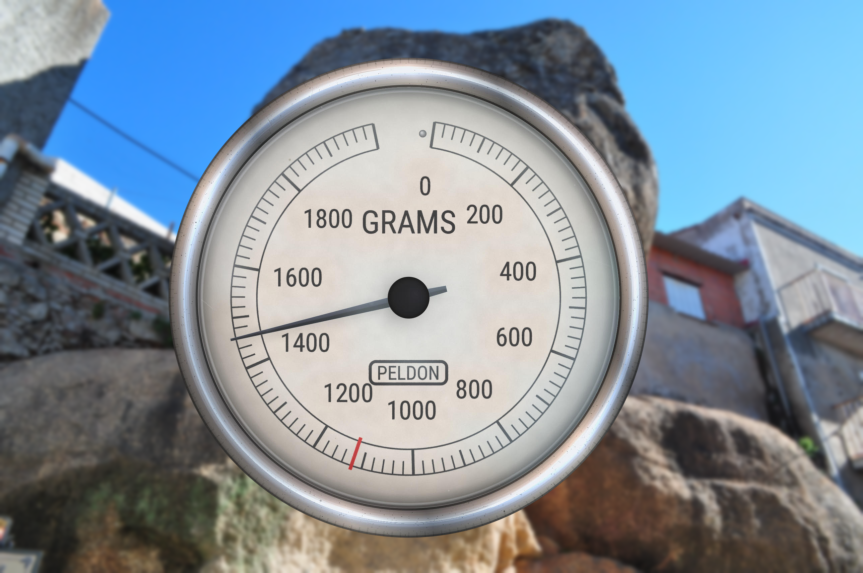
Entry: 1460 g
